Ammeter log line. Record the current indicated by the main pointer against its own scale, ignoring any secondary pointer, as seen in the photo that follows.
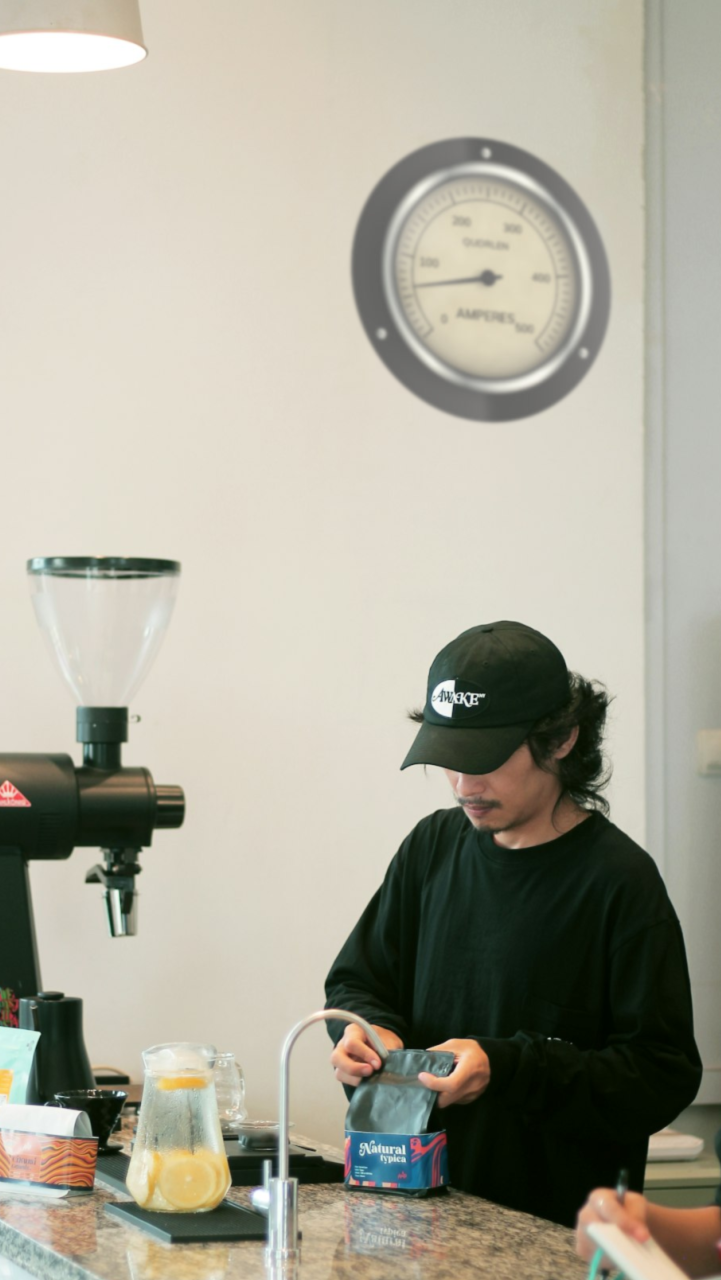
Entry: 60 A
